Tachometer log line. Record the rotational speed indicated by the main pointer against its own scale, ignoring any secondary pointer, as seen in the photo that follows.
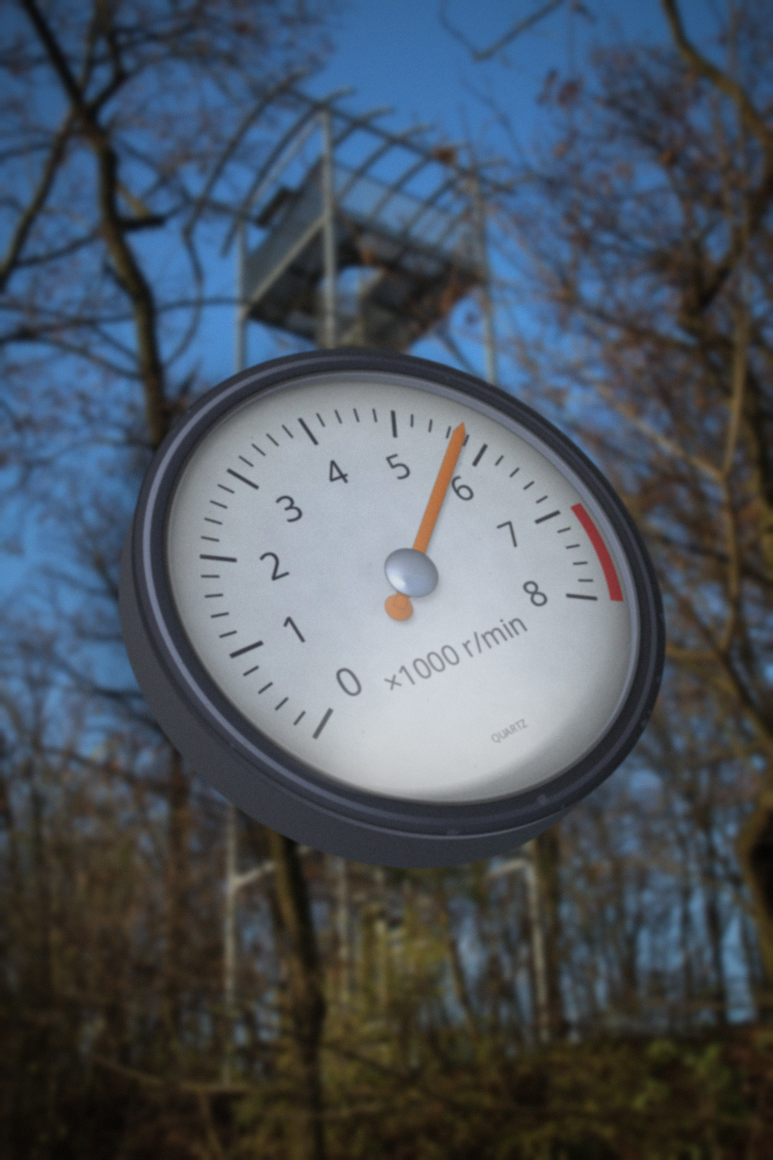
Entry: 5700 rpm
